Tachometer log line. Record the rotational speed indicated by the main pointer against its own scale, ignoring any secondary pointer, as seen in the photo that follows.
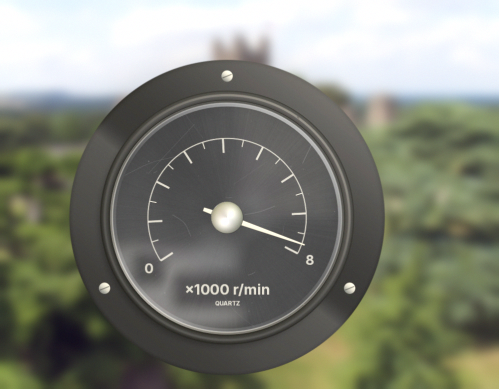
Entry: 7750 rpm
